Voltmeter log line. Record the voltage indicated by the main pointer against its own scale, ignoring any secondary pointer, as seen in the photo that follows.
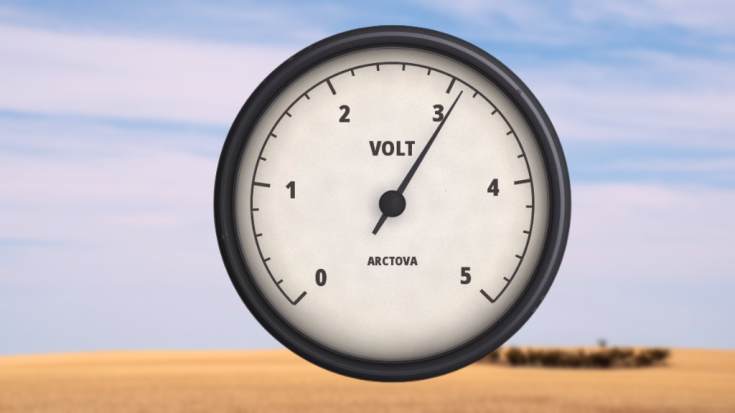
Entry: 3.1 V
